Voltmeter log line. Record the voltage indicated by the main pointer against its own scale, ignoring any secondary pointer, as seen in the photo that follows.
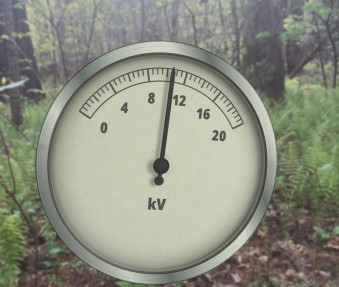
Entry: 10.5 kV
